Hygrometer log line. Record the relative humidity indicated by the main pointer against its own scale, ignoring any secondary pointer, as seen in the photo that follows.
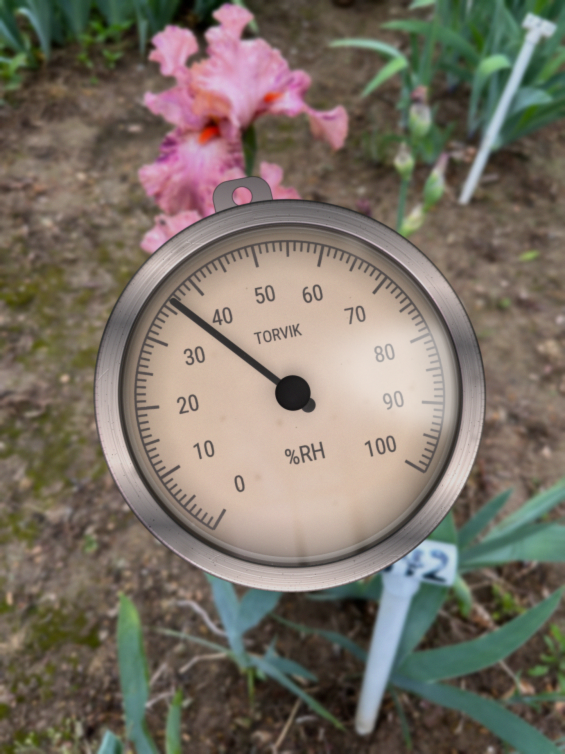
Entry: 36 %
